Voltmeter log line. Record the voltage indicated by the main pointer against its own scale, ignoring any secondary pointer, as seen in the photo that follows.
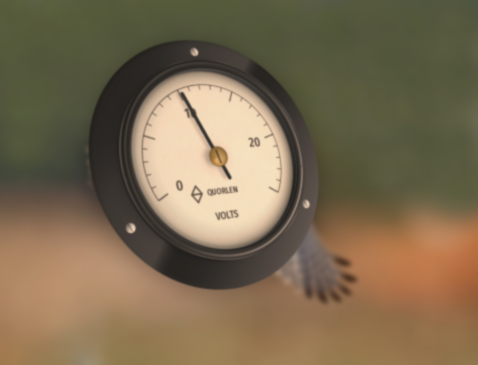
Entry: 10 V
